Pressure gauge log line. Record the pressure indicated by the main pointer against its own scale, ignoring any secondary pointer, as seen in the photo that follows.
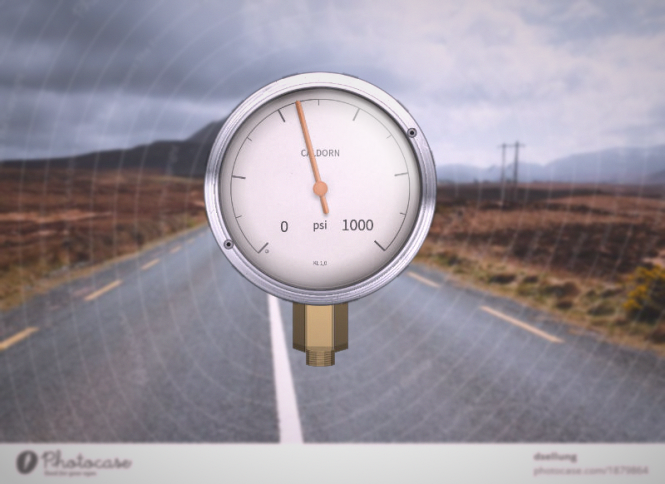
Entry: 450 psi
